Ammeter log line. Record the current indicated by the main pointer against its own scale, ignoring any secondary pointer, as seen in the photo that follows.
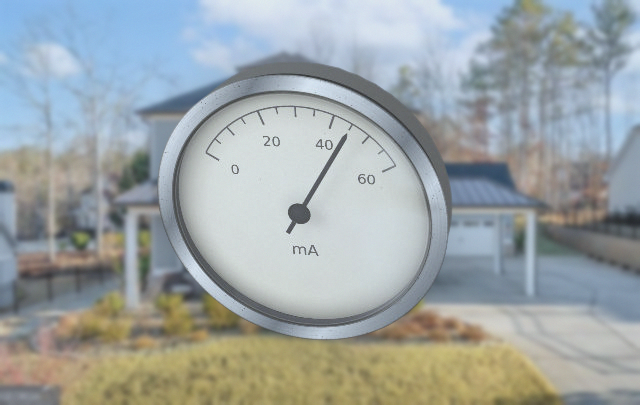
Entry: 45 mA
